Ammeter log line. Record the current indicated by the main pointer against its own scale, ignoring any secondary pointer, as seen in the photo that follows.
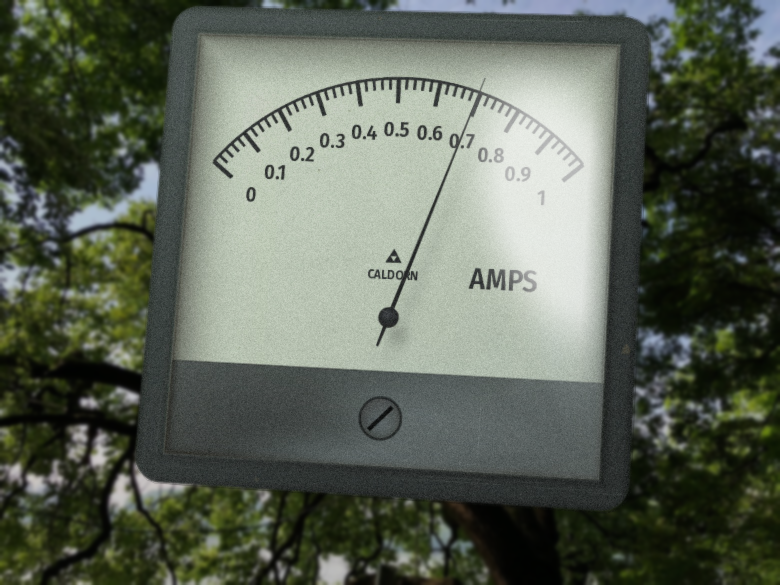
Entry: 0.7 A
